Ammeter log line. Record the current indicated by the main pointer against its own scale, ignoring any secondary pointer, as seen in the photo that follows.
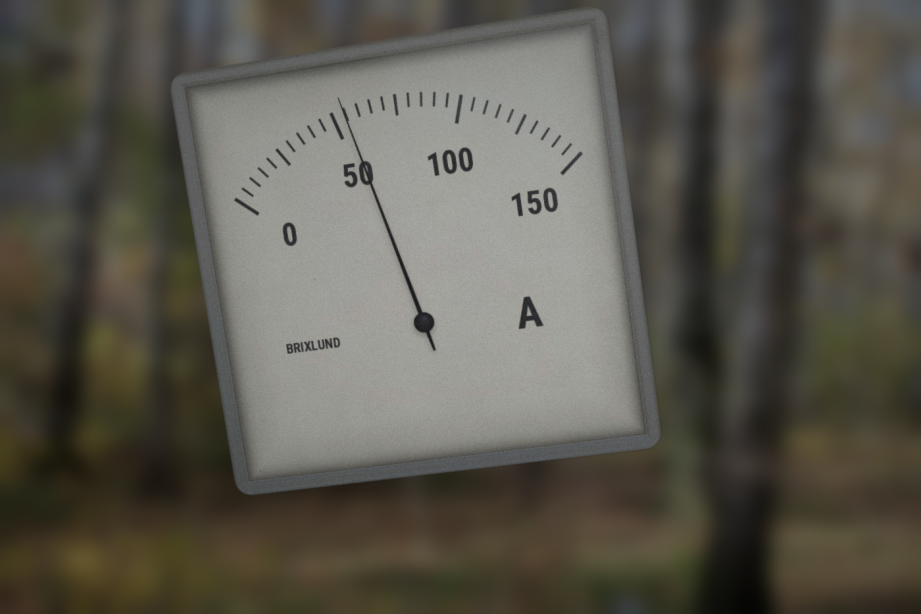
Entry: 55 A
